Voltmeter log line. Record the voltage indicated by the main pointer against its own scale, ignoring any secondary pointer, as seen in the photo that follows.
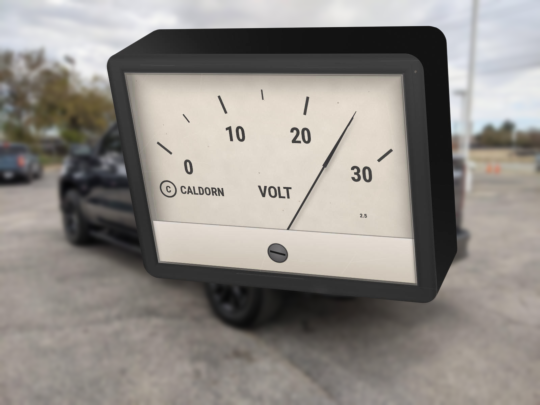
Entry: 25 V
